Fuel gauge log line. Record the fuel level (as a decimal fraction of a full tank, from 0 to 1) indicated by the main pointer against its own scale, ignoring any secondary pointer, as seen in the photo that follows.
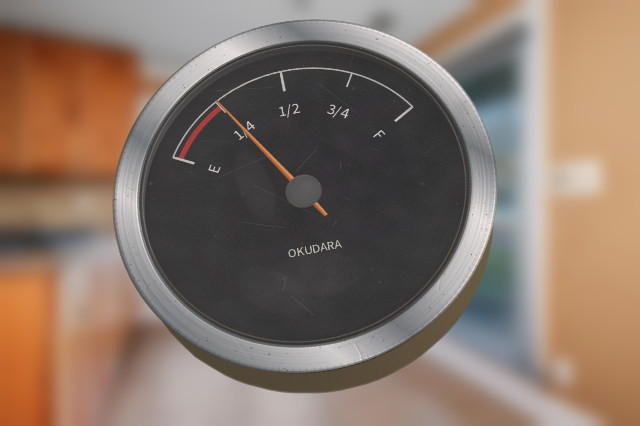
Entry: 0.25
